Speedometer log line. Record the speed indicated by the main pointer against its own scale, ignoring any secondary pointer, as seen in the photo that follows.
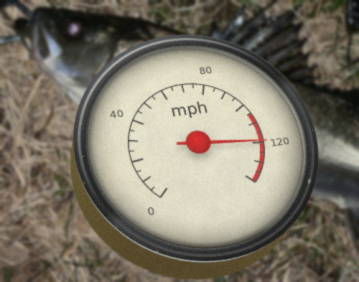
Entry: 120 mph
